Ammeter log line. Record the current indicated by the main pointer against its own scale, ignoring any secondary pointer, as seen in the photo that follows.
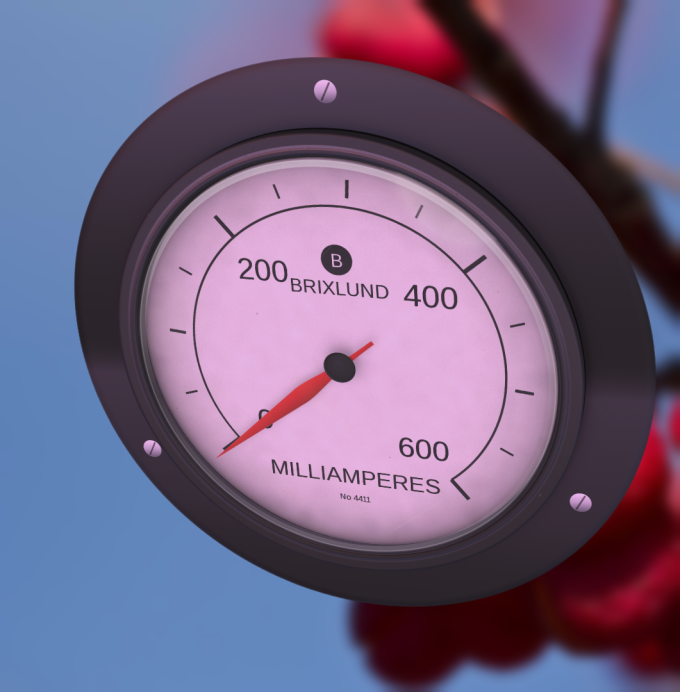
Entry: 0 mA
